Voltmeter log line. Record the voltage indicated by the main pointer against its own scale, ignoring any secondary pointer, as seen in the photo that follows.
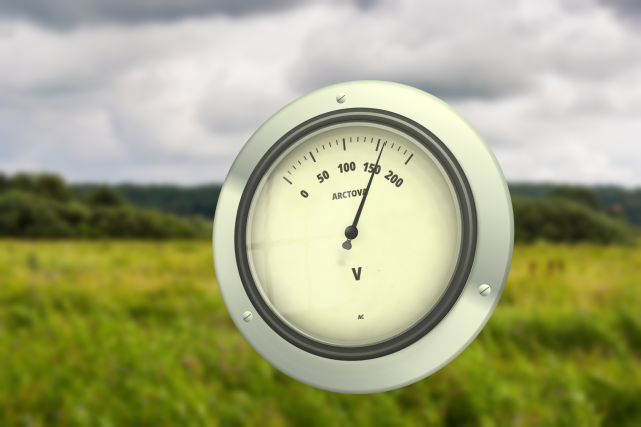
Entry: 160 V
